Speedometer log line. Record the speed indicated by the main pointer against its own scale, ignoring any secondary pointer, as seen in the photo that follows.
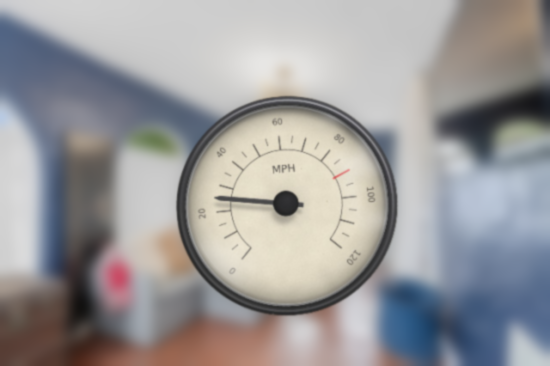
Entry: 25 mph
